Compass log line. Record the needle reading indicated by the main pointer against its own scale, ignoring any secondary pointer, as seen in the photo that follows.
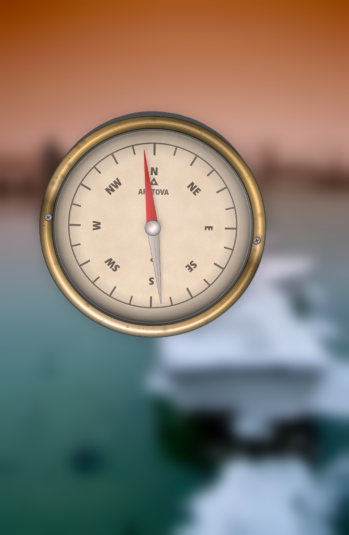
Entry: 352.5 °
